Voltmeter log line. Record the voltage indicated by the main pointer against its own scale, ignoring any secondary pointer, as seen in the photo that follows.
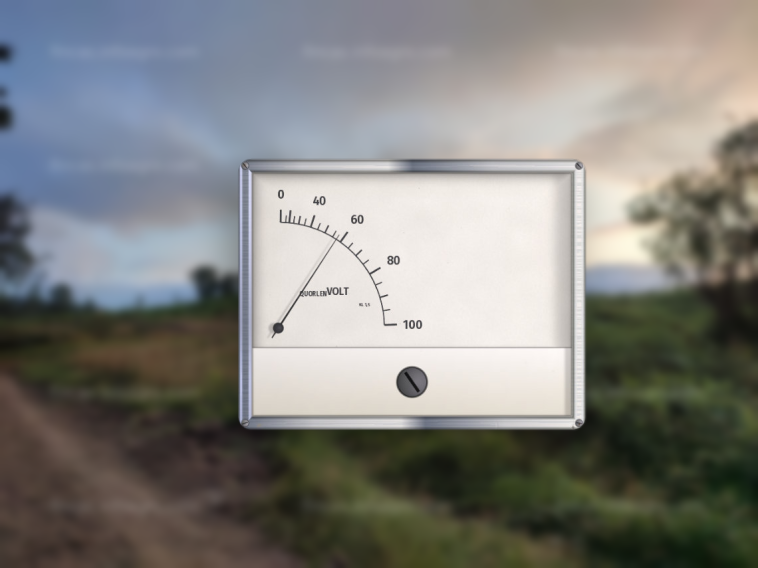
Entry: 57.5 V
